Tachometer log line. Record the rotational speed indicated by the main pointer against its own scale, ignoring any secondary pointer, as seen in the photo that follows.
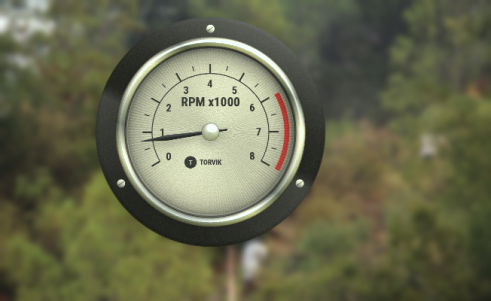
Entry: 750 rpm
